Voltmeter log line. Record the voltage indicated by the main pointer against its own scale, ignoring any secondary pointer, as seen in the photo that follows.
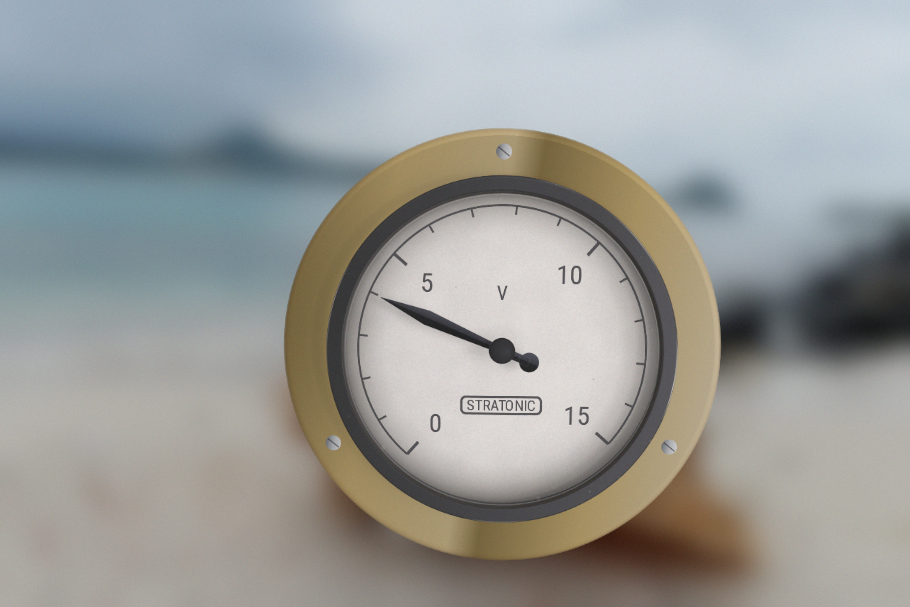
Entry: 4 V
